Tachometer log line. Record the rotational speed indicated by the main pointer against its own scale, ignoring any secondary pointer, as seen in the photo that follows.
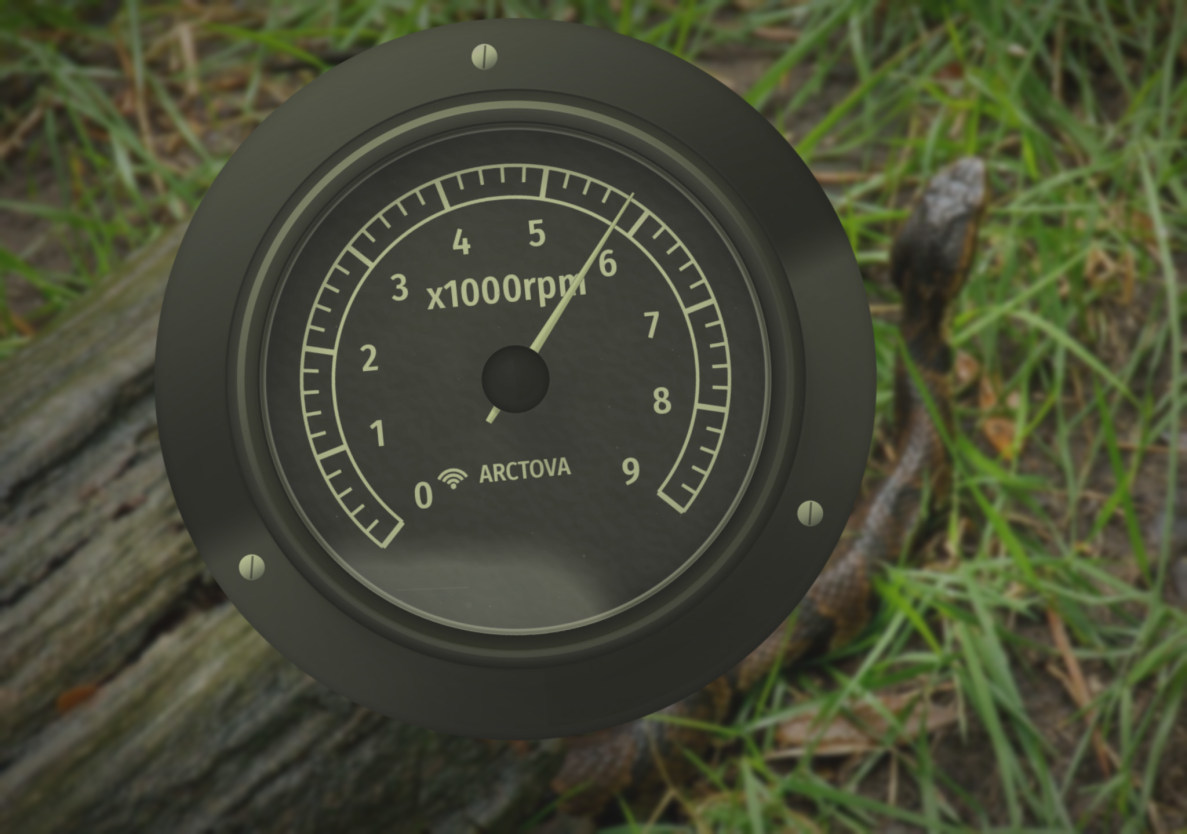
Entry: 5800 rpm
